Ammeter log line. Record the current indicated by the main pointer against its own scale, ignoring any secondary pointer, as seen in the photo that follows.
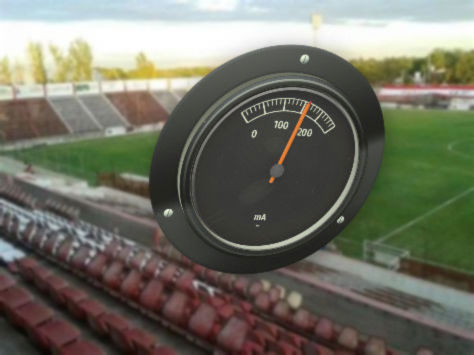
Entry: 150 mA
